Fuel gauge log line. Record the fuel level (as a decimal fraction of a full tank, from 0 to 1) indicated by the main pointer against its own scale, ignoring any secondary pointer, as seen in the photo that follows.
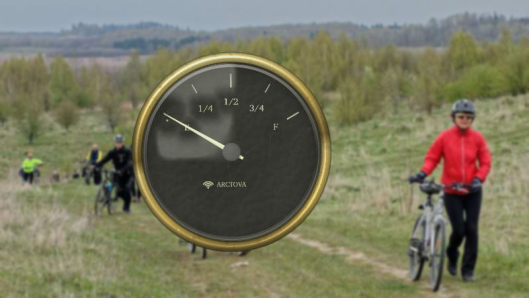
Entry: 0
